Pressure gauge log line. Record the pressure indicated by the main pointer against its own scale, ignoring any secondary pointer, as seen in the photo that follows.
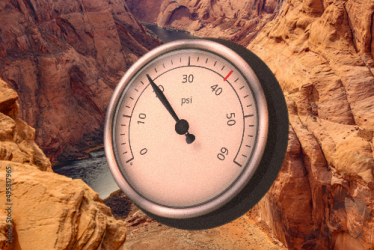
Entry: 20 psi
